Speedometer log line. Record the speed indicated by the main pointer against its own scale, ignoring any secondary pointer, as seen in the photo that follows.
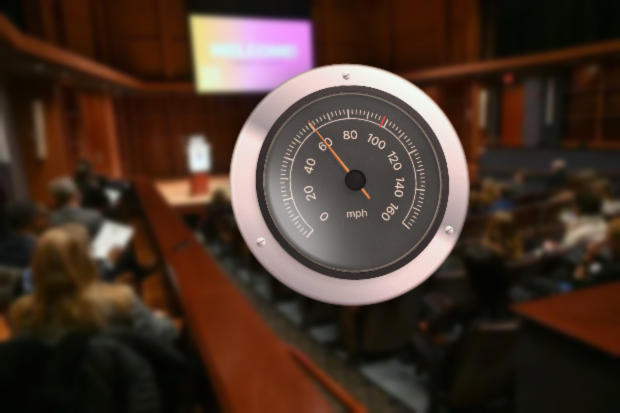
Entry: 60 mph
